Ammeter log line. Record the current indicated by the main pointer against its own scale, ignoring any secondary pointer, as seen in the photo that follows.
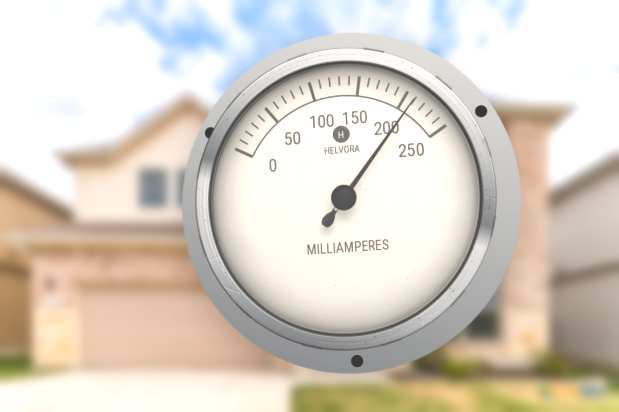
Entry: 210 mA
